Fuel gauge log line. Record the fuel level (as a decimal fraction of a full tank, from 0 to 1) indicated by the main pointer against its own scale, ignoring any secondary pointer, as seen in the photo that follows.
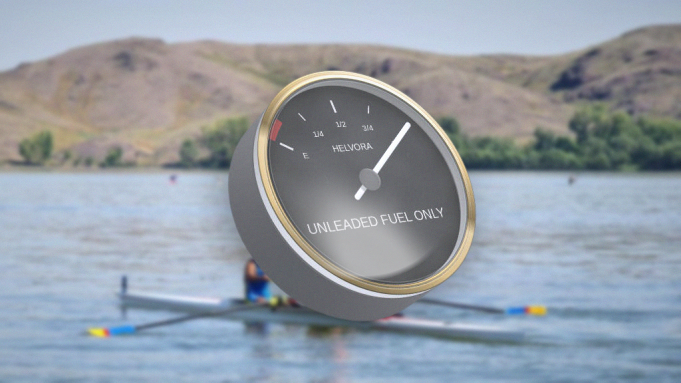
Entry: 1
